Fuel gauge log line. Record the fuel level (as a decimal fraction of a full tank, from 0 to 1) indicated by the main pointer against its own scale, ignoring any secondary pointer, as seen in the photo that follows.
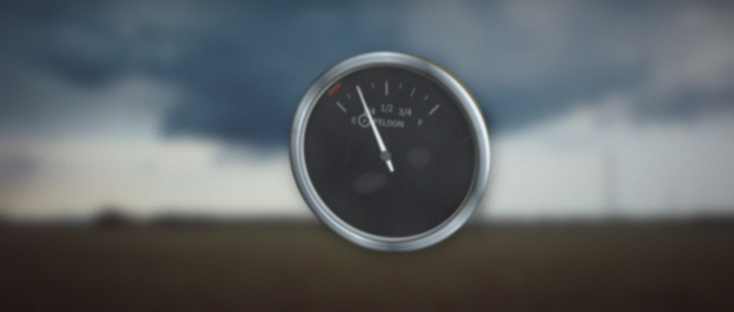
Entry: 0.25
